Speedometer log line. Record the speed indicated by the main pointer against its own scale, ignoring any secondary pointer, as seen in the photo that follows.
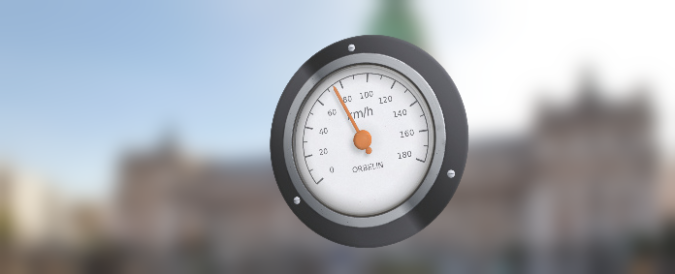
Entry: 75 km/h
